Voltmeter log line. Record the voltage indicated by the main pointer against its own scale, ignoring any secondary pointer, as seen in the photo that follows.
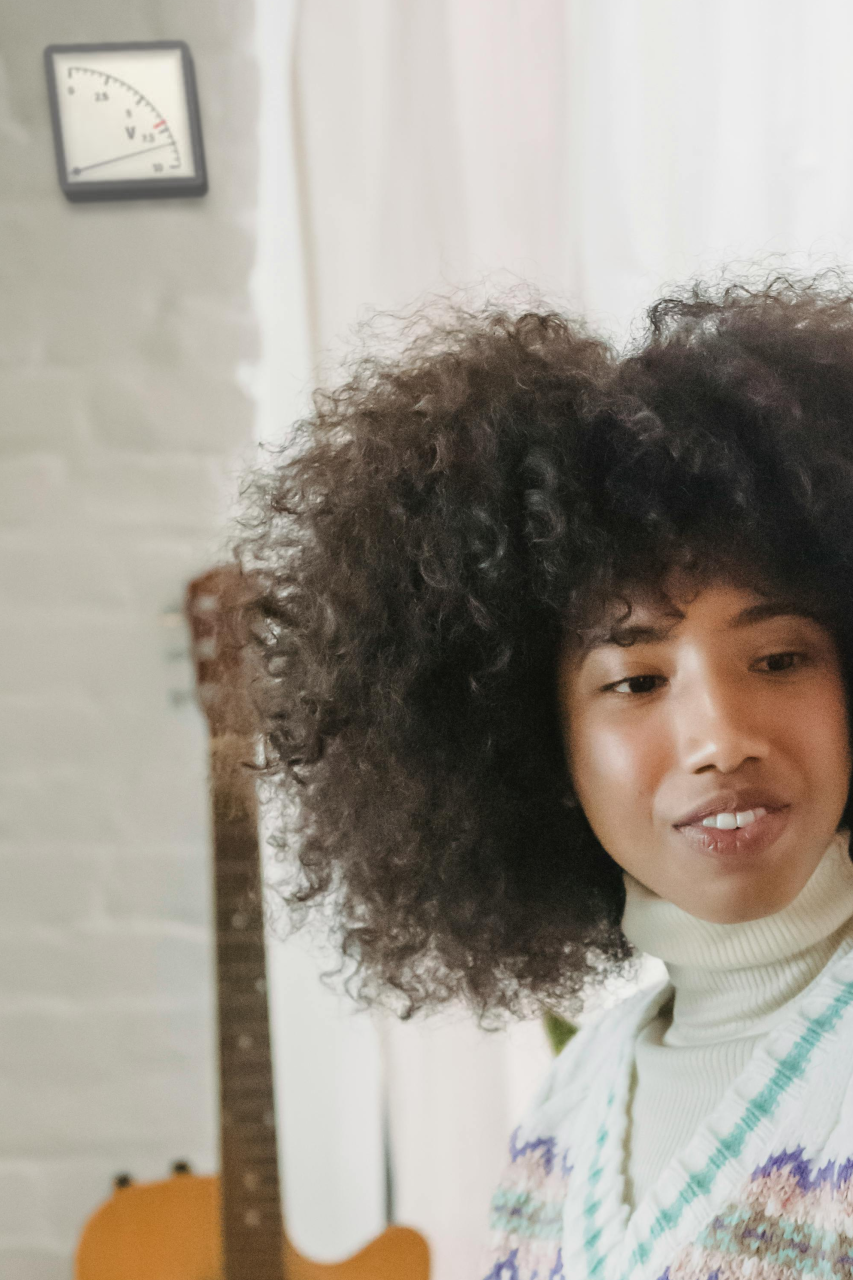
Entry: 8.5 V
